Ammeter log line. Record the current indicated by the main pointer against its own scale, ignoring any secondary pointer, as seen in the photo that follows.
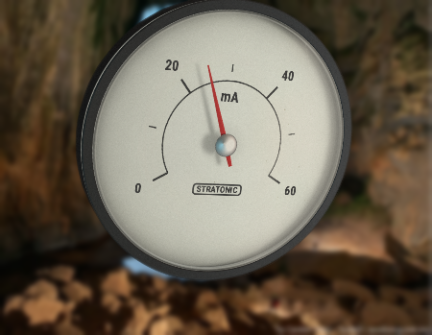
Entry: 25 mA
